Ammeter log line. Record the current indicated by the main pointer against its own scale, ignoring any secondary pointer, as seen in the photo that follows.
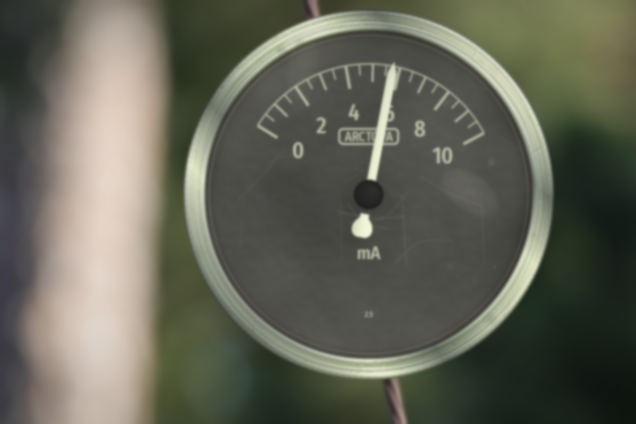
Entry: 5.75 mA
